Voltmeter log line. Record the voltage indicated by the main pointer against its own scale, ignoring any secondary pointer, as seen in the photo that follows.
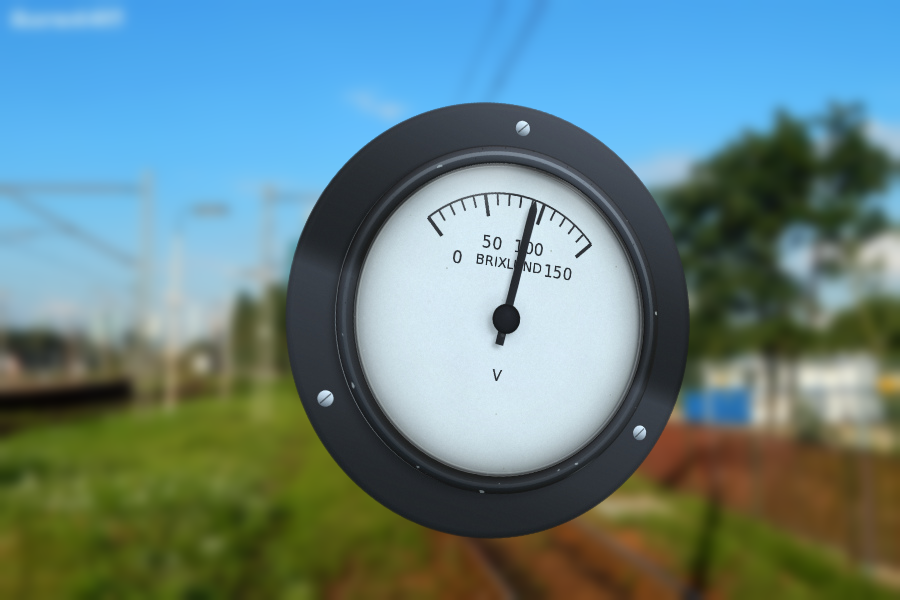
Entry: 90 V
